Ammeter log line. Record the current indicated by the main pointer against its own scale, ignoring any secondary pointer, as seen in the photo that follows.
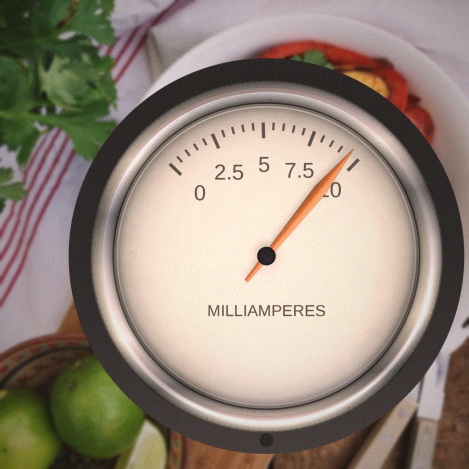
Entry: 9.5 mA
